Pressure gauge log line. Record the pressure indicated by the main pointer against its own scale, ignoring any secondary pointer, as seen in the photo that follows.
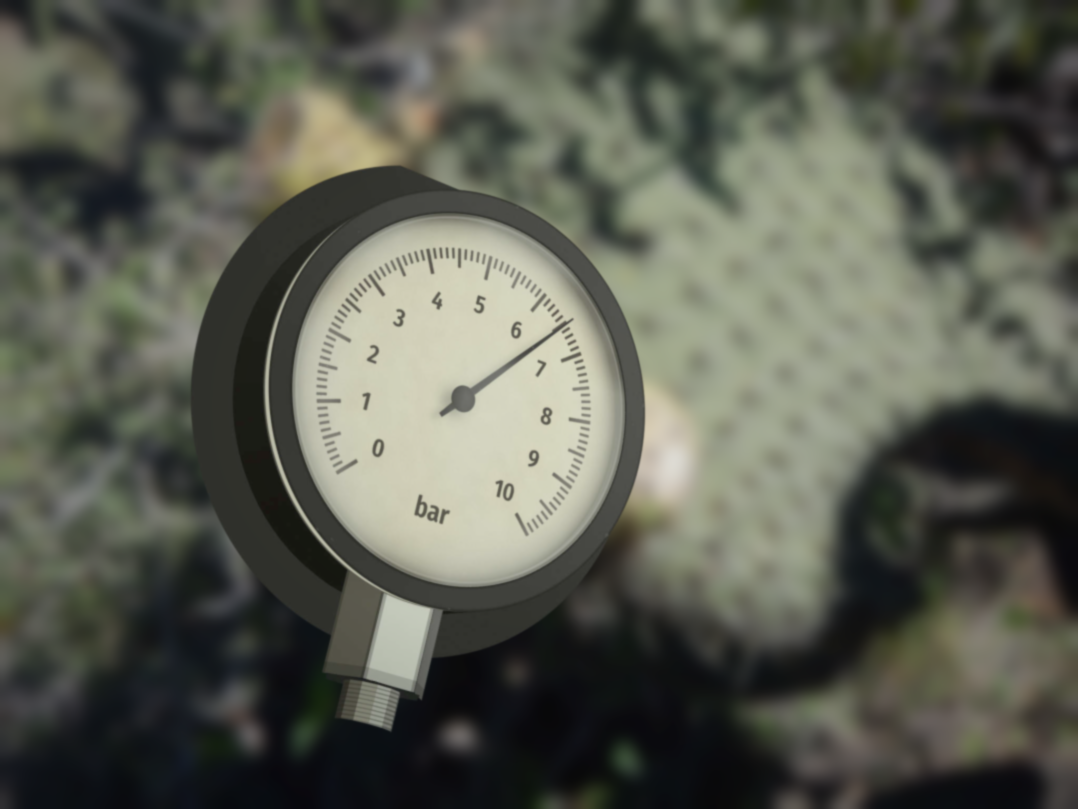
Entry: 6.5 bar
